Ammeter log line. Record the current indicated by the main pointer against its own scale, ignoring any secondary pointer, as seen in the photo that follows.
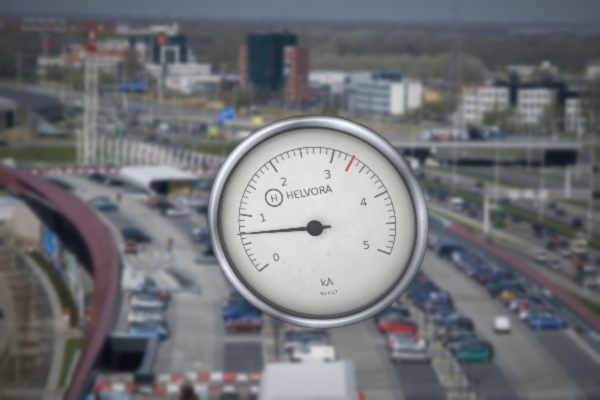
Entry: 0.7 kA
